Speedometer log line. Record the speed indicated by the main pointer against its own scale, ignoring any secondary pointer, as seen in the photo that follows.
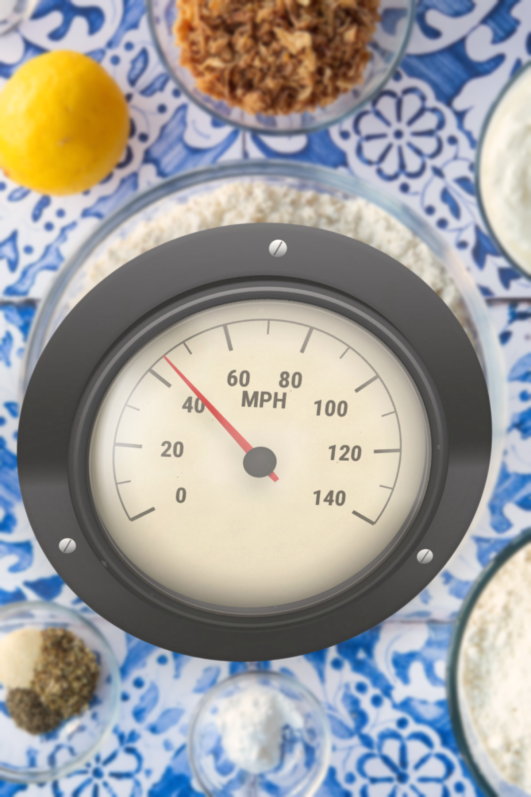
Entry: 45 mph
